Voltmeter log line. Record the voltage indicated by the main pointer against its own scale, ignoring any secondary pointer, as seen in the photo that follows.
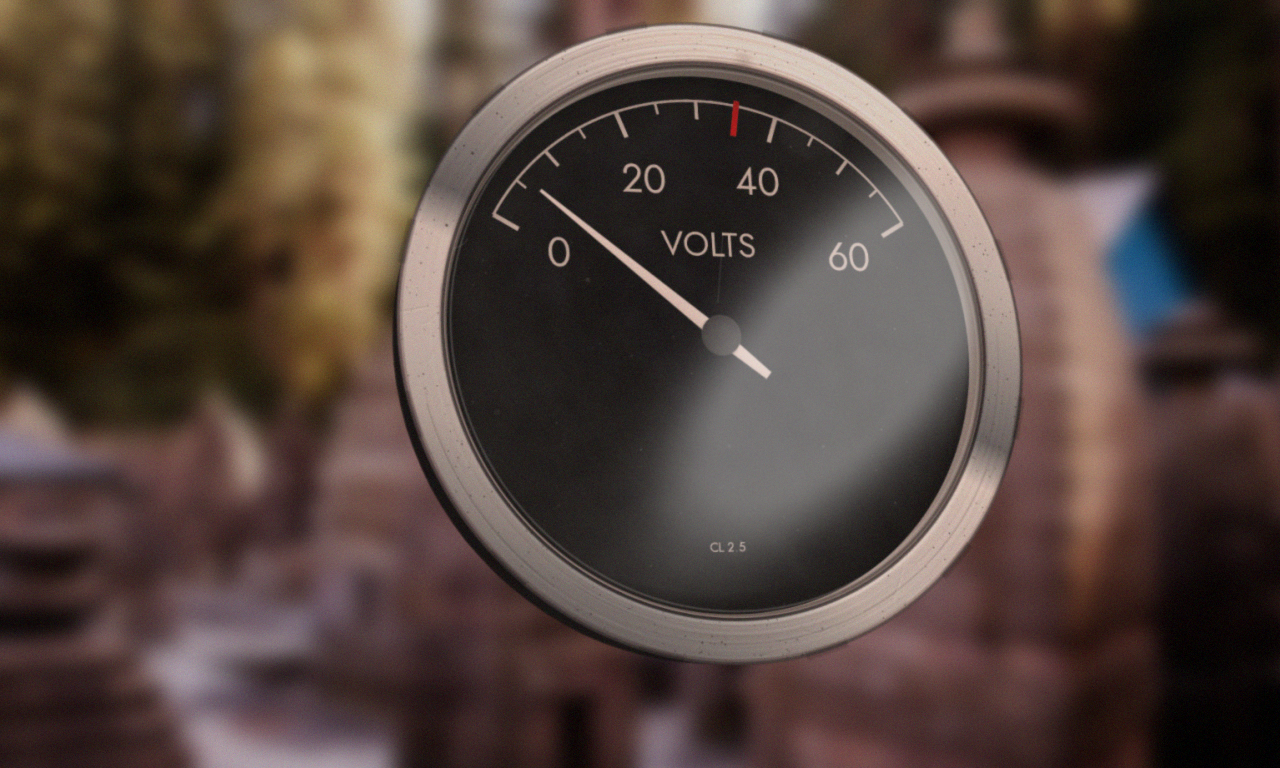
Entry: 5 V
